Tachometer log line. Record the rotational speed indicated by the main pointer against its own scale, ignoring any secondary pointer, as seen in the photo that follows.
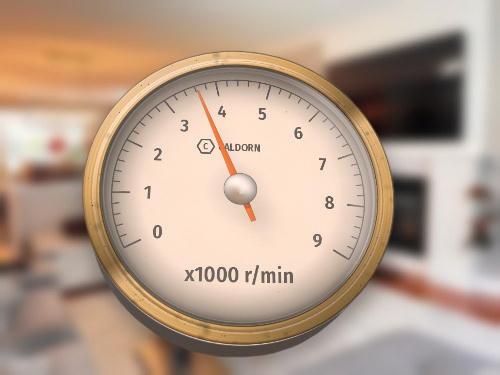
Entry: 3600 rpm
